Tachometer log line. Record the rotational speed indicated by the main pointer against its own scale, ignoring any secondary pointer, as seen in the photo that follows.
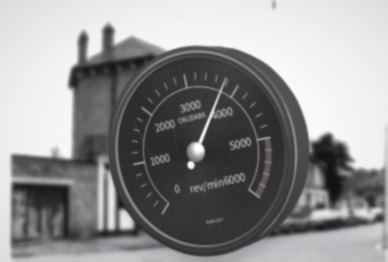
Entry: 3800 rpm
